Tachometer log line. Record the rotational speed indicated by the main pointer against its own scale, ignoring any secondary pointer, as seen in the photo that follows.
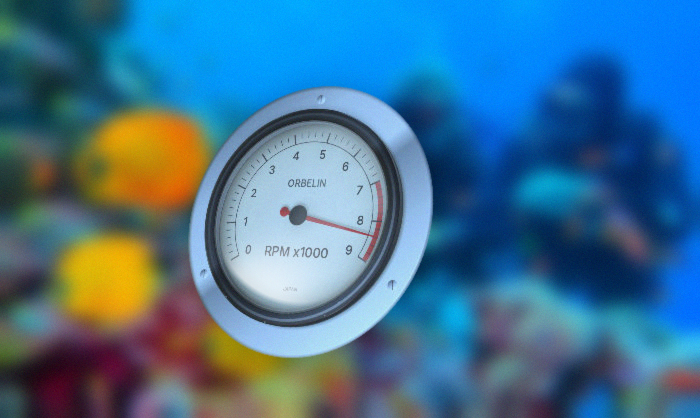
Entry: 8400 rpm
